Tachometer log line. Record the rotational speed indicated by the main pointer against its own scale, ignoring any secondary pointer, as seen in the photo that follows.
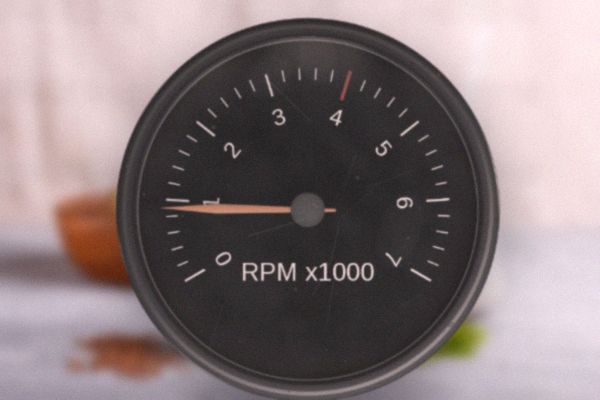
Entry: 900 rpm
